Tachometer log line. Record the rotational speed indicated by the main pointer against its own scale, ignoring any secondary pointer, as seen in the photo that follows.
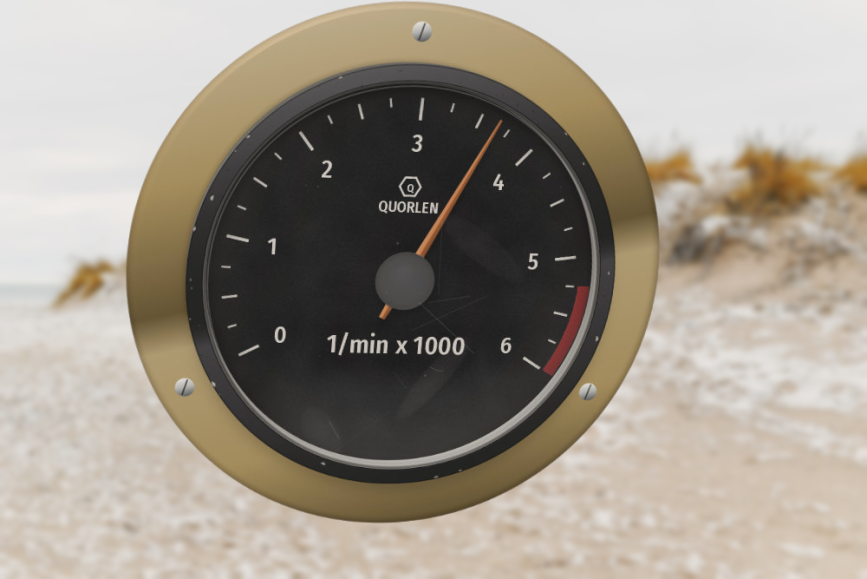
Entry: 3625 rpm
